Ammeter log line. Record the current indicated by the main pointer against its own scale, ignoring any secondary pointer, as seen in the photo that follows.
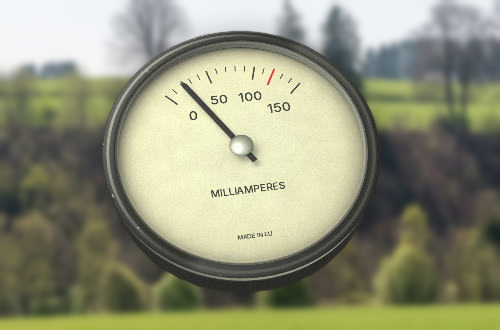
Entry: 20 mA
